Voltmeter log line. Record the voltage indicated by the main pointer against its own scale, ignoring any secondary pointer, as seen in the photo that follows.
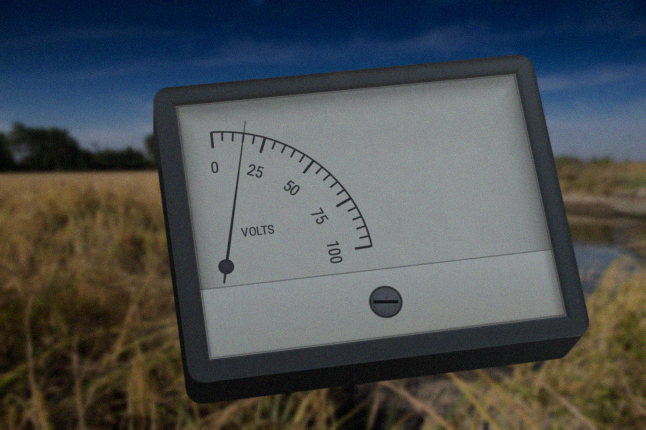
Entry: 15 V
